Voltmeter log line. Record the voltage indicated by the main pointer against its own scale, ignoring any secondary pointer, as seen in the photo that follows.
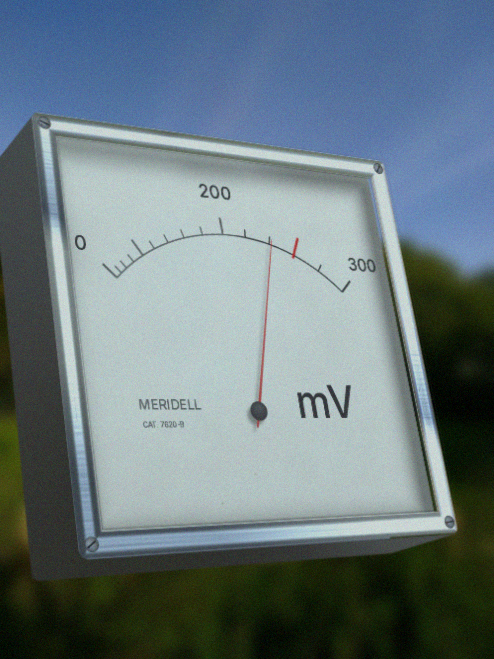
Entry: 240 mV
